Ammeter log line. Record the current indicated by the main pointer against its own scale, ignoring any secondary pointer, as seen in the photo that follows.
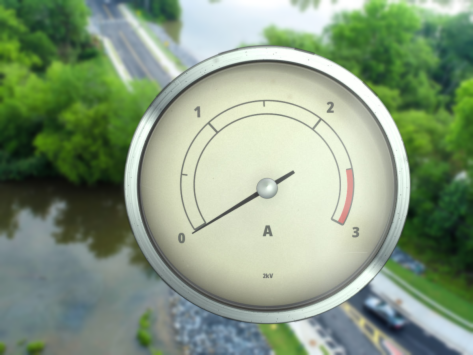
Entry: 0 A
